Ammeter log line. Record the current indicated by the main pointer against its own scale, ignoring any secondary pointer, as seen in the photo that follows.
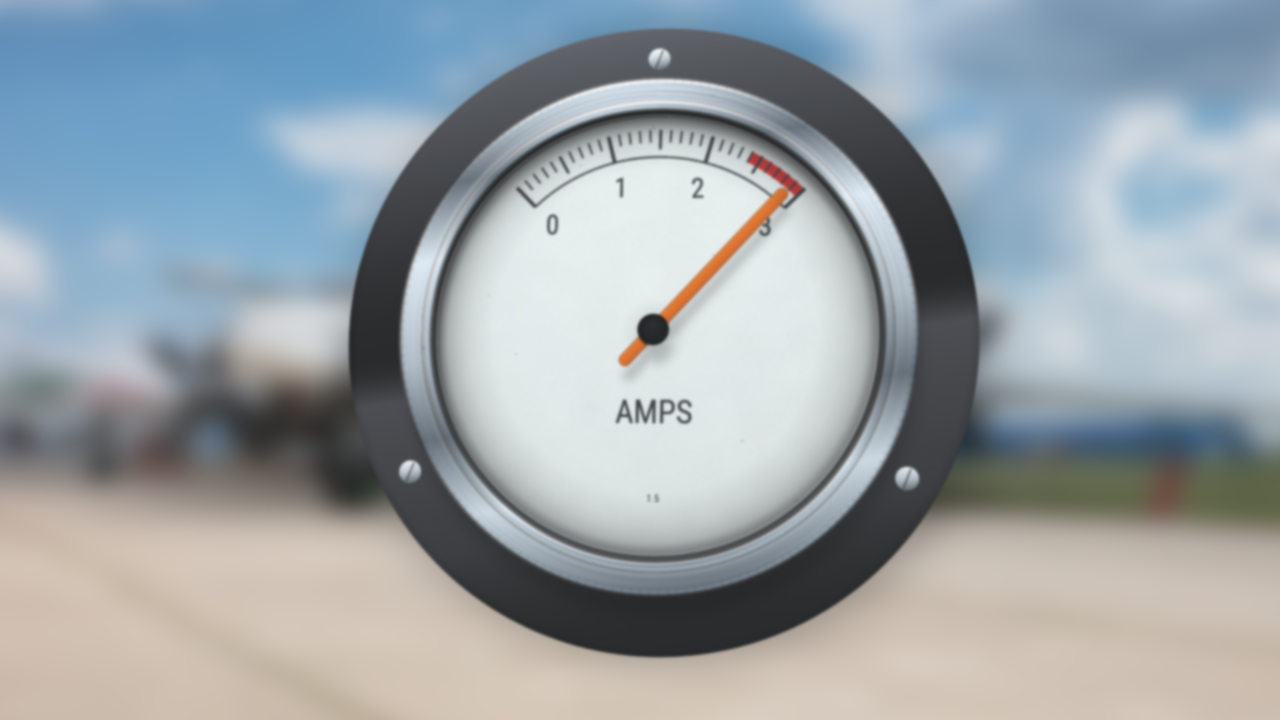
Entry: 2.9 A
